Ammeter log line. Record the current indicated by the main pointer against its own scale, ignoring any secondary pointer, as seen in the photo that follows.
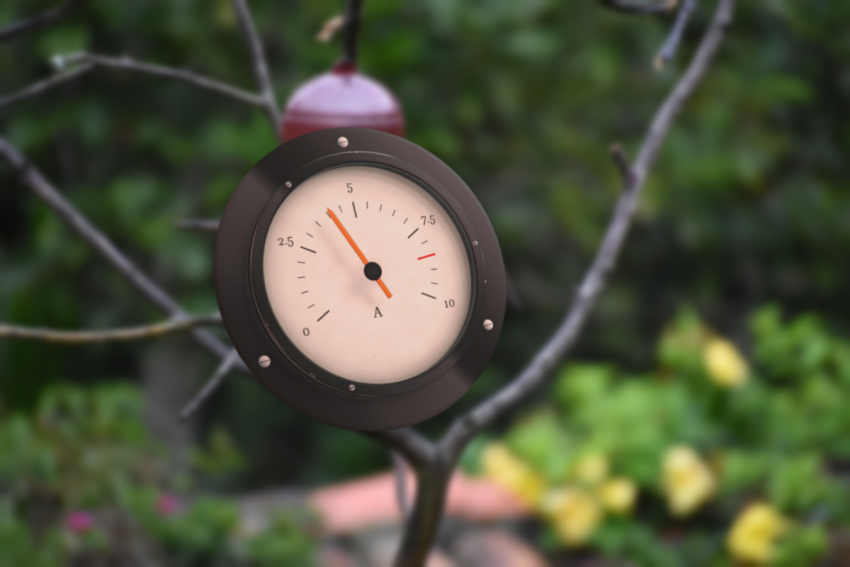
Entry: 4 A
